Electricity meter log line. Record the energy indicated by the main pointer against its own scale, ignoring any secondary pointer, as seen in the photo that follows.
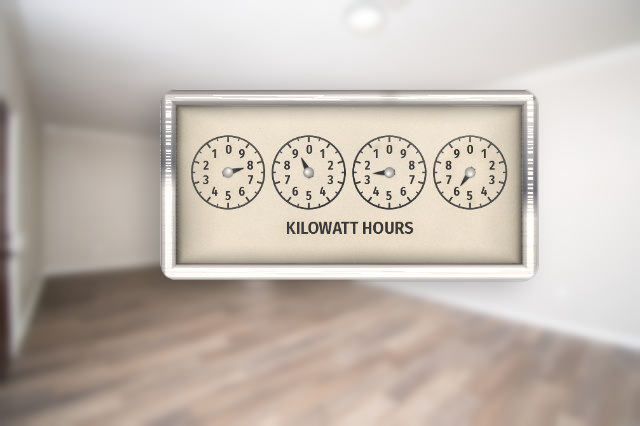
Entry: 7926 kWh
